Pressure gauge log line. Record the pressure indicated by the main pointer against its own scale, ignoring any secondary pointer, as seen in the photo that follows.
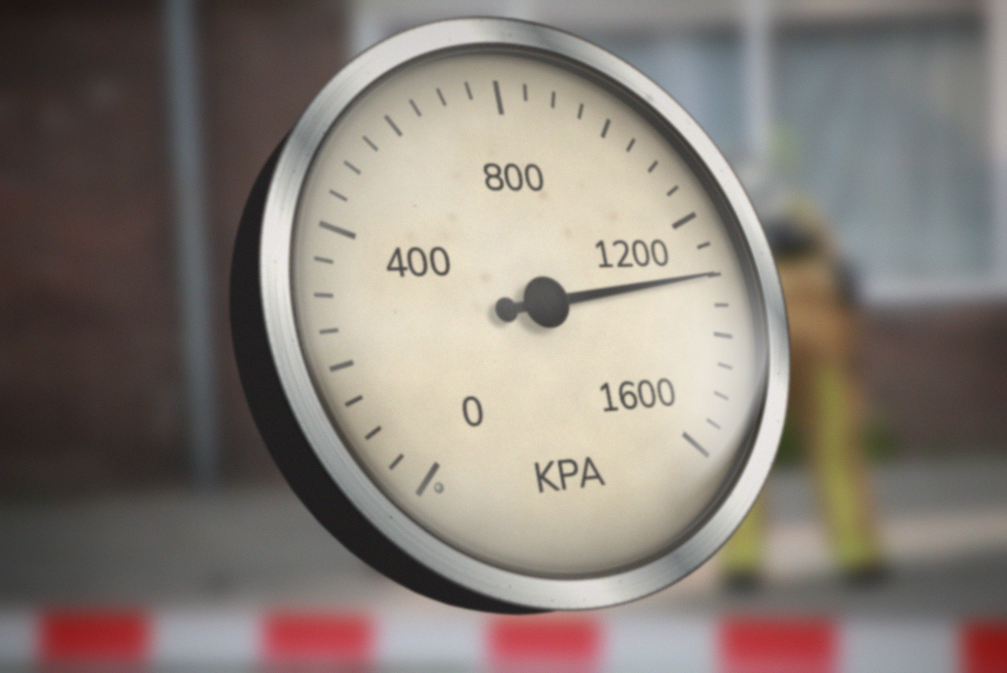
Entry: 1300 kPa
